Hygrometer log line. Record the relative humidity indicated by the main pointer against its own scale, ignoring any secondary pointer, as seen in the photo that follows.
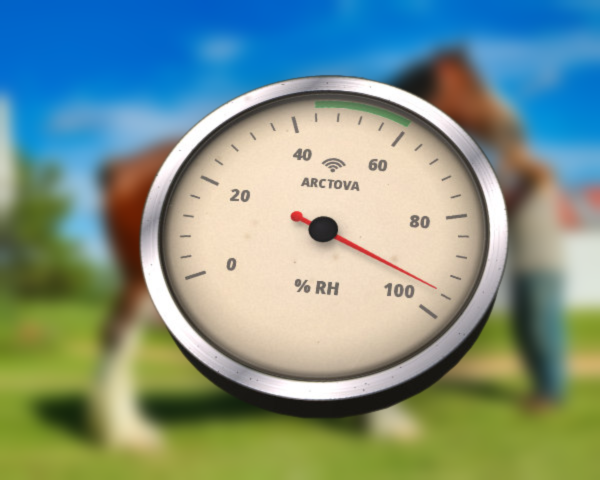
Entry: 96 %
